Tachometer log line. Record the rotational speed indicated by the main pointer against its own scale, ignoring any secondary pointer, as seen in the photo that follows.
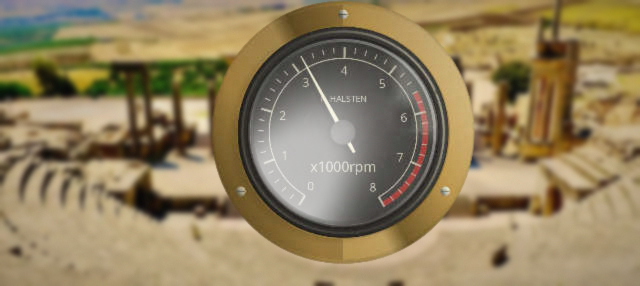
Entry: 3200 rpm
